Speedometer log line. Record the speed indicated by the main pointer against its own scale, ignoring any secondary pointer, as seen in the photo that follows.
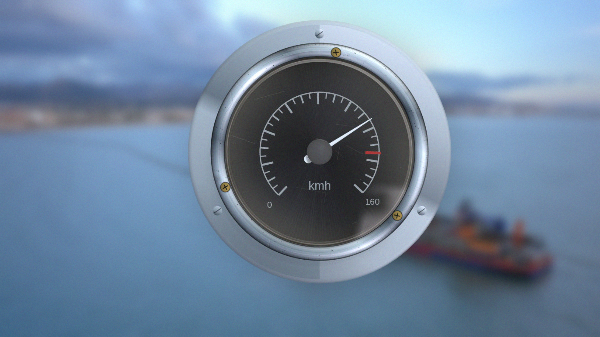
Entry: 115 km/h
